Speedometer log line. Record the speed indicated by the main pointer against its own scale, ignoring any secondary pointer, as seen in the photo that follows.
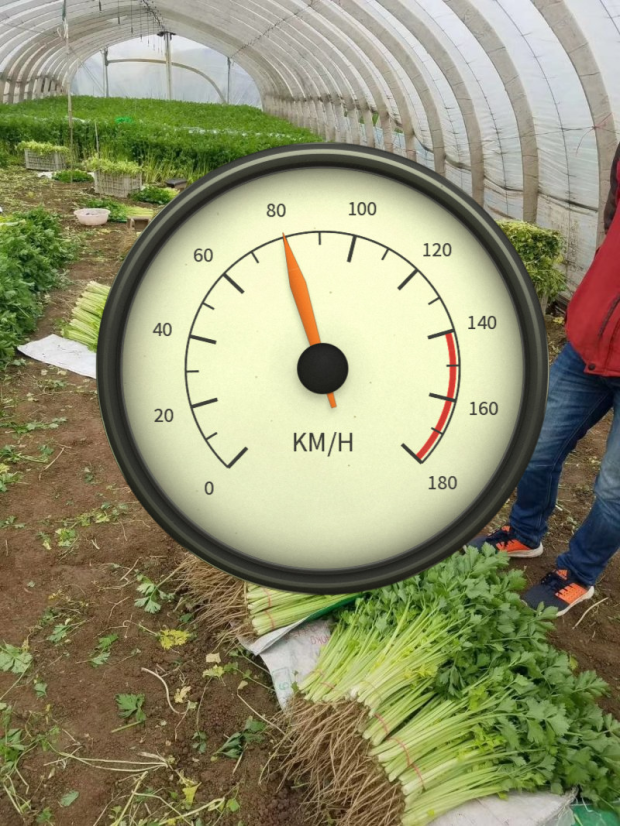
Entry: 80 km/h
